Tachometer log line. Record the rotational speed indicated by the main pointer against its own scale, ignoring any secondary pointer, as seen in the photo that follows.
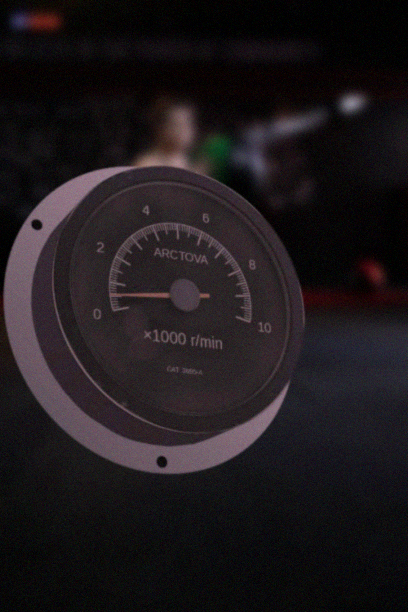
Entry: 500 rpm
